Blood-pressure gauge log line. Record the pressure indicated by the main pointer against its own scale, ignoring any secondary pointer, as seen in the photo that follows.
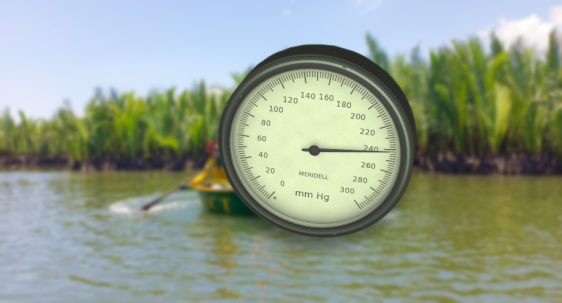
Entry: 240 mmHg
